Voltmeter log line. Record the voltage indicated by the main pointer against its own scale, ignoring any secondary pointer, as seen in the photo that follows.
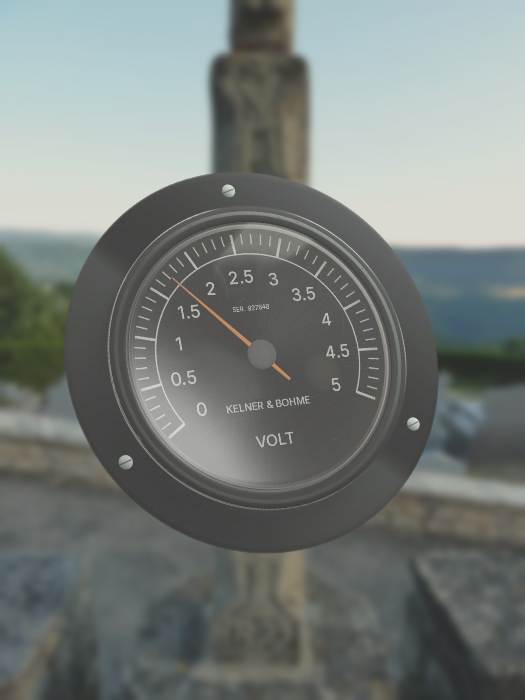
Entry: 1.7 V
